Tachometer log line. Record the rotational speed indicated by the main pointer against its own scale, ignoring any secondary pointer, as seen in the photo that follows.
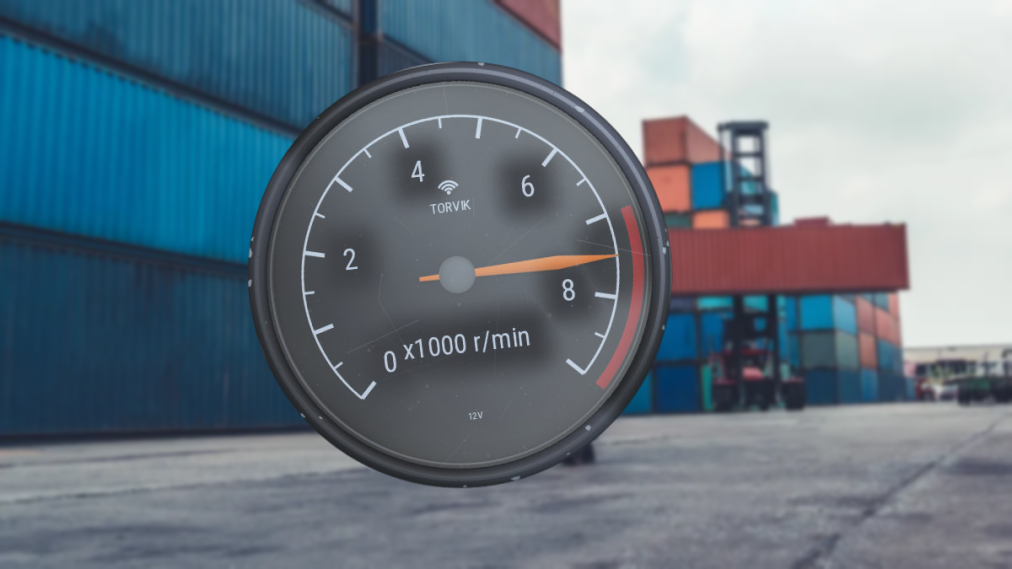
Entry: 7500 rpm
